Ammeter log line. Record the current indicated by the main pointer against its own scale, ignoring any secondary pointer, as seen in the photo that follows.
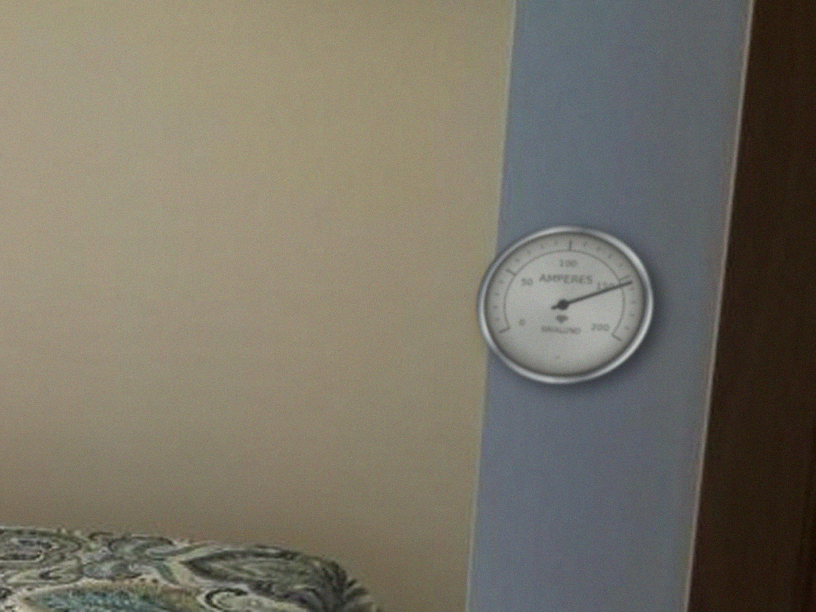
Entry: 155 A
